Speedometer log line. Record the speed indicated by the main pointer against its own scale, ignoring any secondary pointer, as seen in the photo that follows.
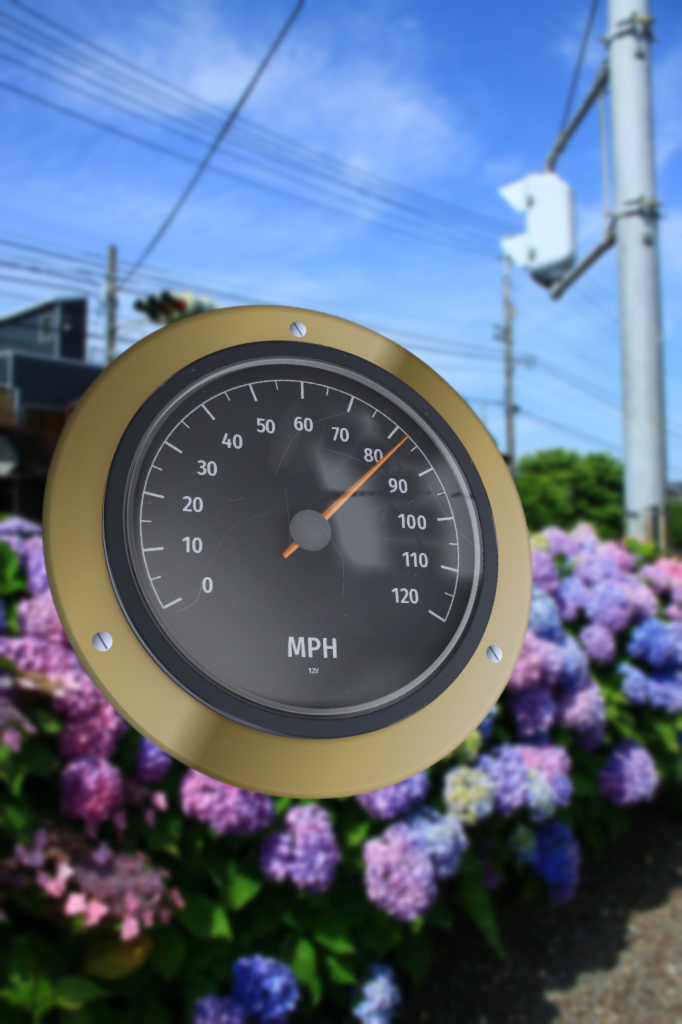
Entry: 82.5 mph
